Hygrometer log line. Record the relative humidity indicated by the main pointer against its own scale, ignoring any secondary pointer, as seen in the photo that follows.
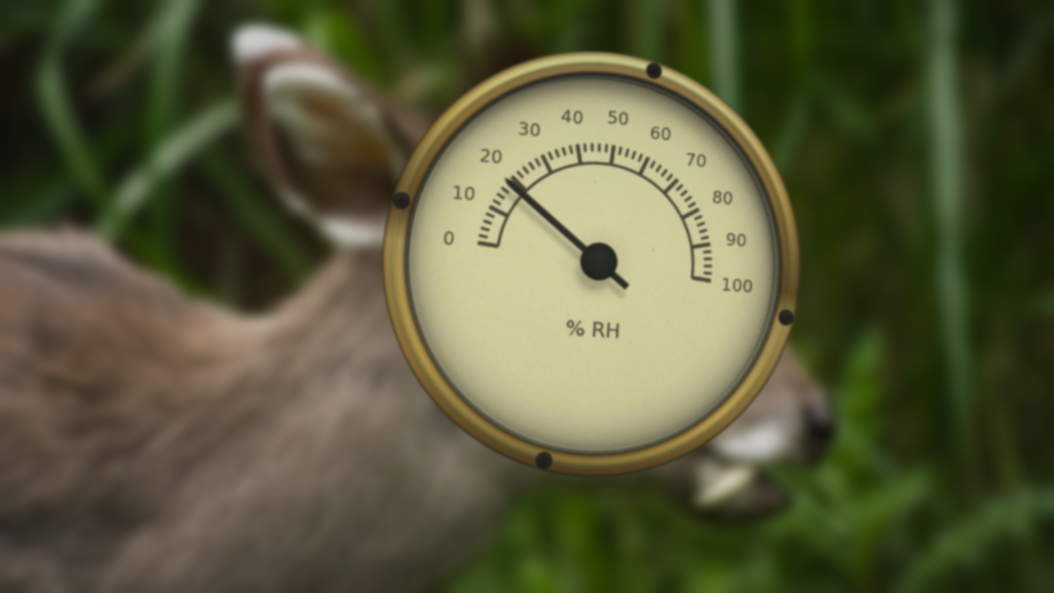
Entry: 18 %
